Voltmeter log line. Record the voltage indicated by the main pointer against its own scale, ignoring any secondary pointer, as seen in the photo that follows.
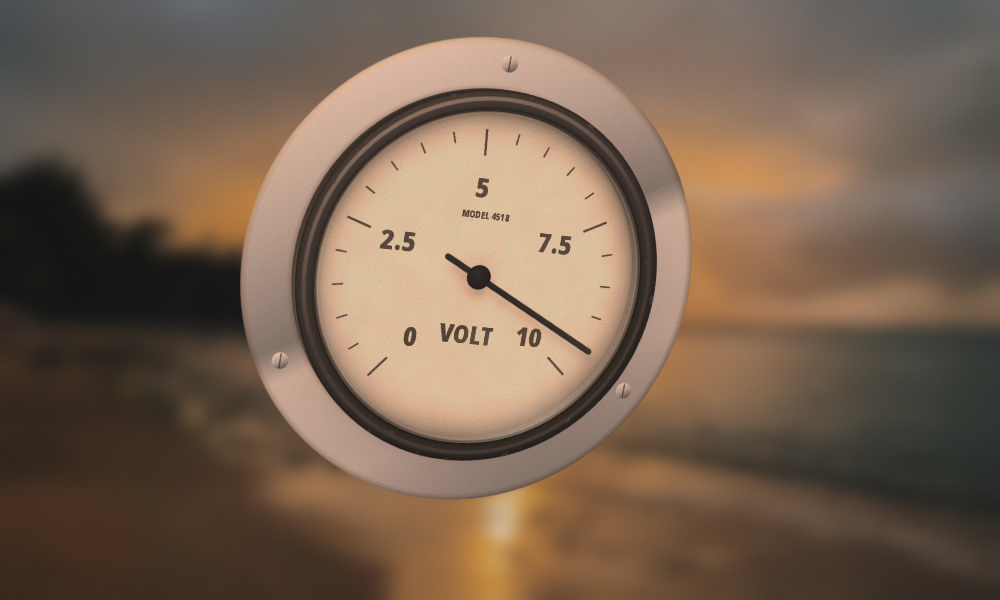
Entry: 9.5 V
